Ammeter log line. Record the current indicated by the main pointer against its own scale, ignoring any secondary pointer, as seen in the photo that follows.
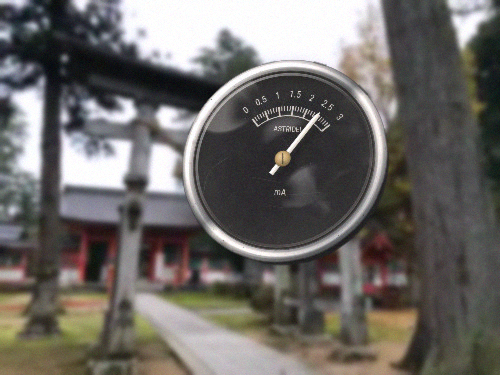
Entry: 2.5 mA
